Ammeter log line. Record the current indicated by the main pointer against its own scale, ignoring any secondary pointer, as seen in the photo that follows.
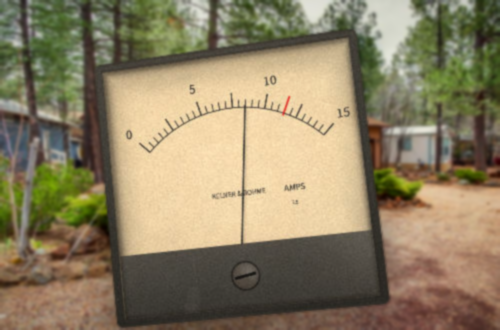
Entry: 8.5 A
